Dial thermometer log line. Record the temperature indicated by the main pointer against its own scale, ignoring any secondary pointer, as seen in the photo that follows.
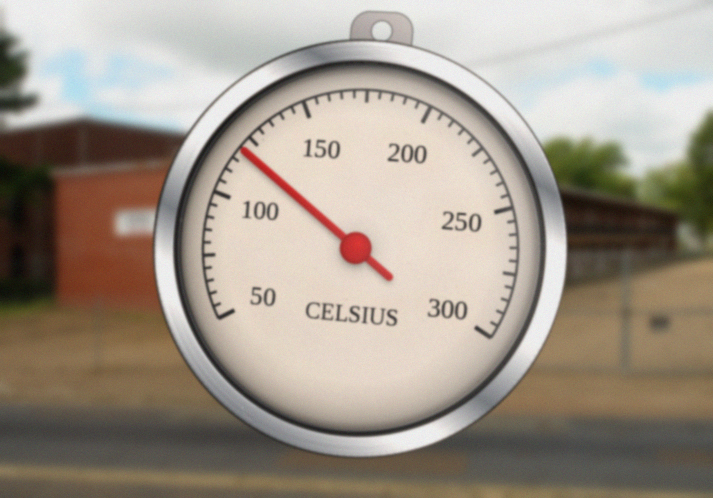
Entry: 120 °C
